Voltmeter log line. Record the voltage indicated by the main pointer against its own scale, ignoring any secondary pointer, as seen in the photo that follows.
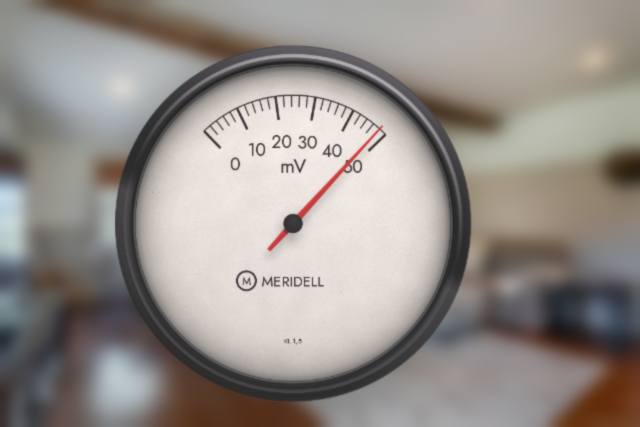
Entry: 48 mV
